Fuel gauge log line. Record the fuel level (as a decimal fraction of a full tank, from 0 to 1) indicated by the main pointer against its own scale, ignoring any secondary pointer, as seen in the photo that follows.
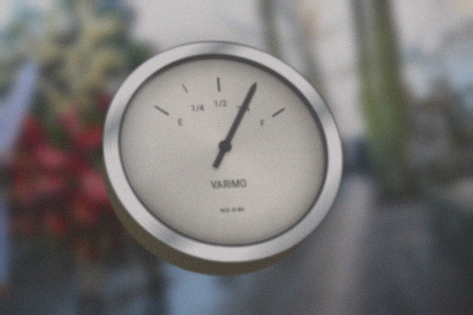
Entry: 0.75
